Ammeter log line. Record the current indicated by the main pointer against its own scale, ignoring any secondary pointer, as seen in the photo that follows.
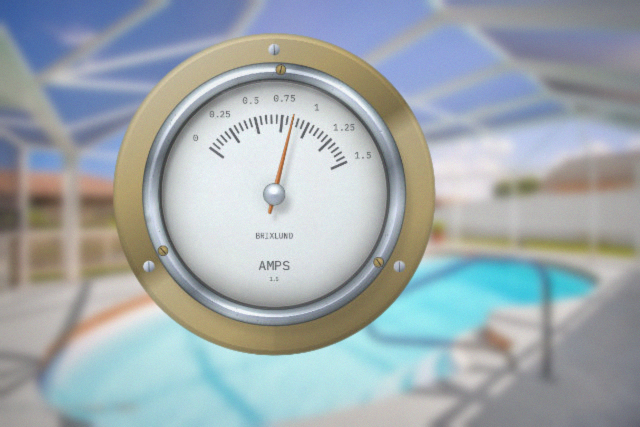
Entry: 0.85 A
